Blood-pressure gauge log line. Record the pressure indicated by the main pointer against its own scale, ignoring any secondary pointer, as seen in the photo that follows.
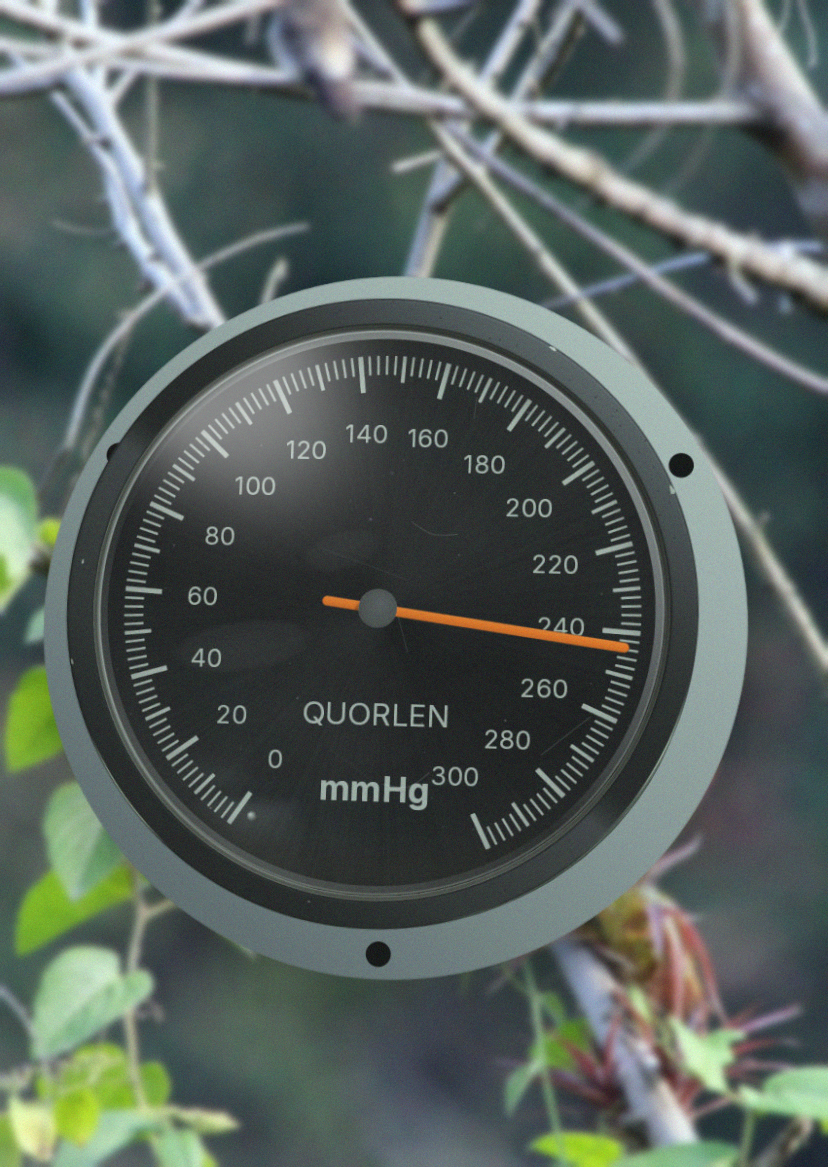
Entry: 244 mmHg
